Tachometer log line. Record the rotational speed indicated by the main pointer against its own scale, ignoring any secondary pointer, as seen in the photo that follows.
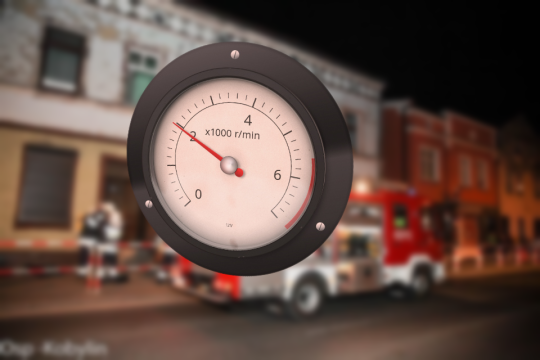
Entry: 2000 rpm
